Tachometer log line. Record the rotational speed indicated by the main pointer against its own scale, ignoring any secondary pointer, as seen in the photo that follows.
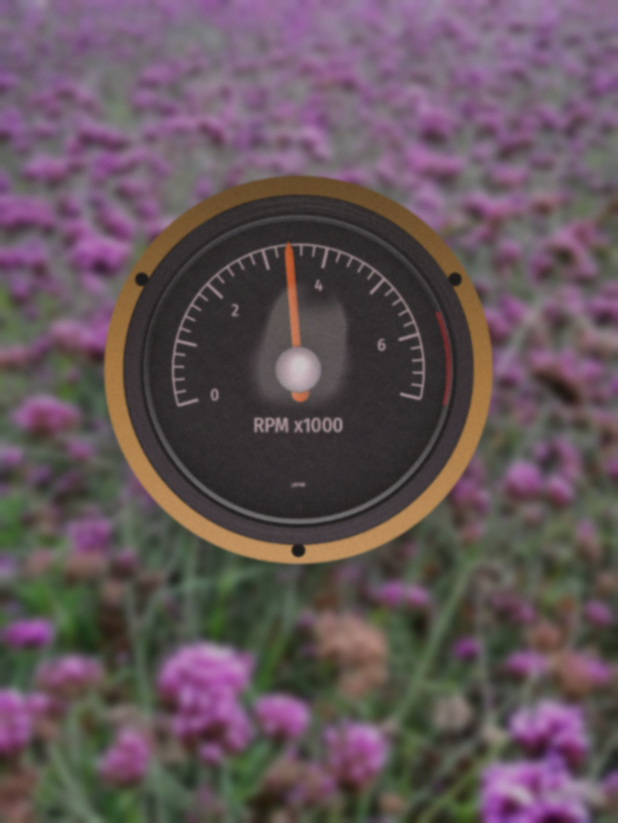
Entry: 3400 rpm
